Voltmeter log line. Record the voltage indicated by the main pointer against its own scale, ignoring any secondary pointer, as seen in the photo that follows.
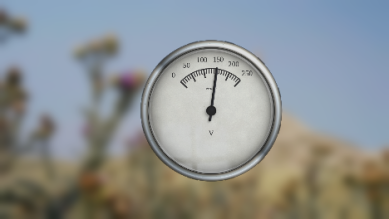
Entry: 150 V
